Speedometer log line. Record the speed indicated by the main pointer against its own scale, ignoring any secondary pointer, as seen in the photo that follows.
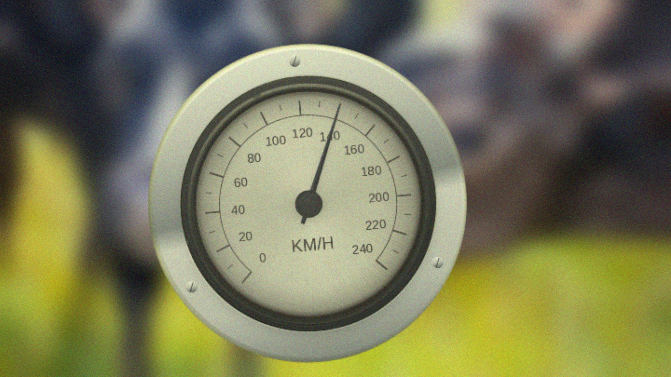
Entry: 140 km/h
